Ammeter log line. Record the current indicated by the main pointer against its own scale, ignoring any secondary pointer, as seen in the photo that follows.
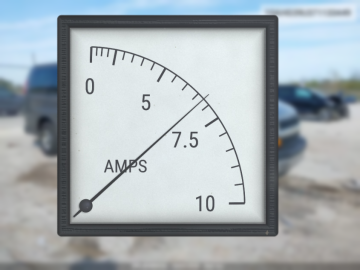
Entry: 6.75 A
